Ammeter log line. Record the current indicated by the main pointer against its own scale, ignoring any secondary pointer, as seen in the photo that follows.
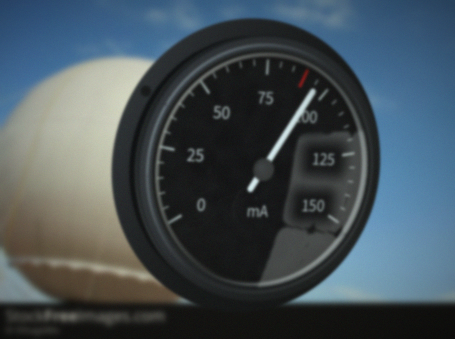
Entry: 95 mA
